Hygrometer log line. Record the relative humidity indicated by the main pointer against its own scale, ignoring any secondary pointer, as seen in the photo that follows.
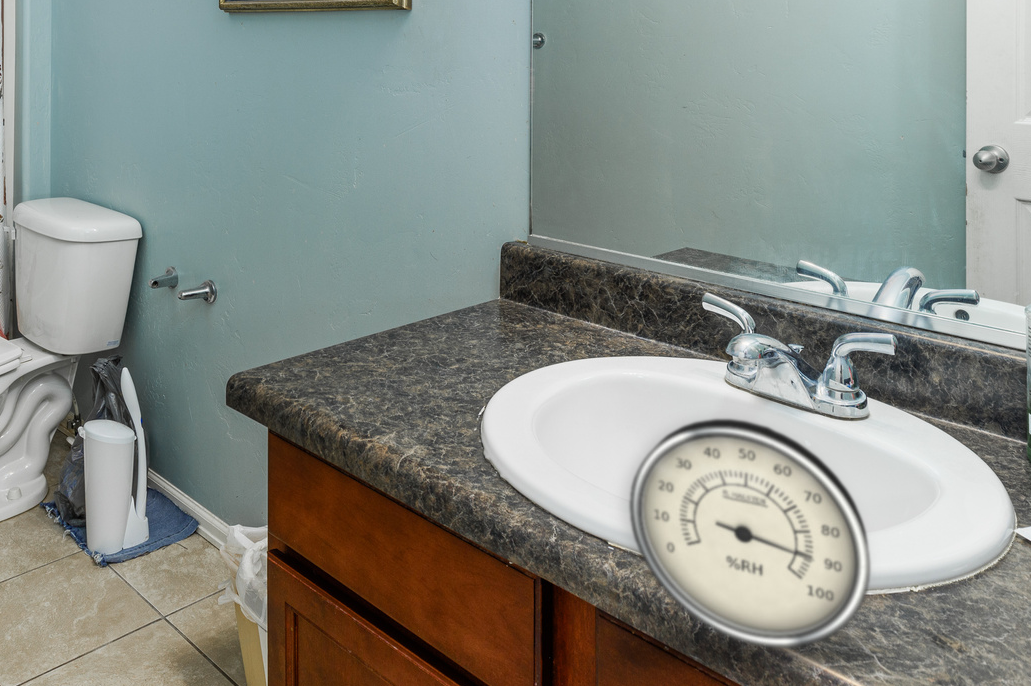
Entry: 90 %
